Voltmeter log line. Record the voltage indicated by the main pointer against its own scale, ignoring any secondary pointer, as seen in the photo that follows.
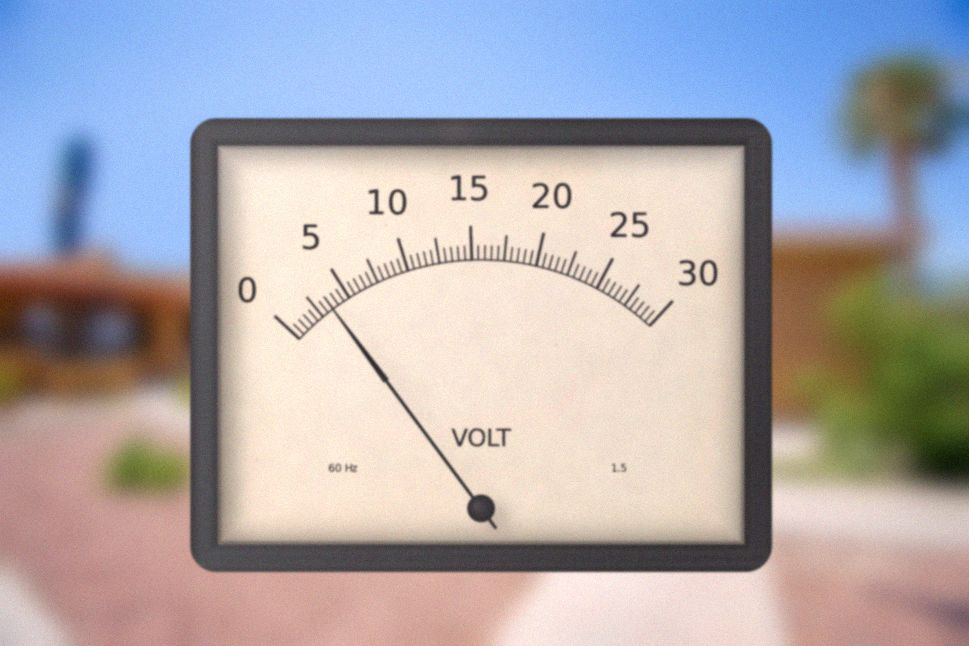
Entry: 3.5 V
